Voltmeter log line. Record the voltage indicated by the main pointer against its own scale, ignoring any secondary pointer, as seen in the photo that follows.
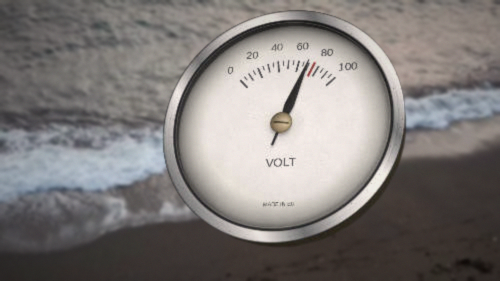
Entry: 70 V
